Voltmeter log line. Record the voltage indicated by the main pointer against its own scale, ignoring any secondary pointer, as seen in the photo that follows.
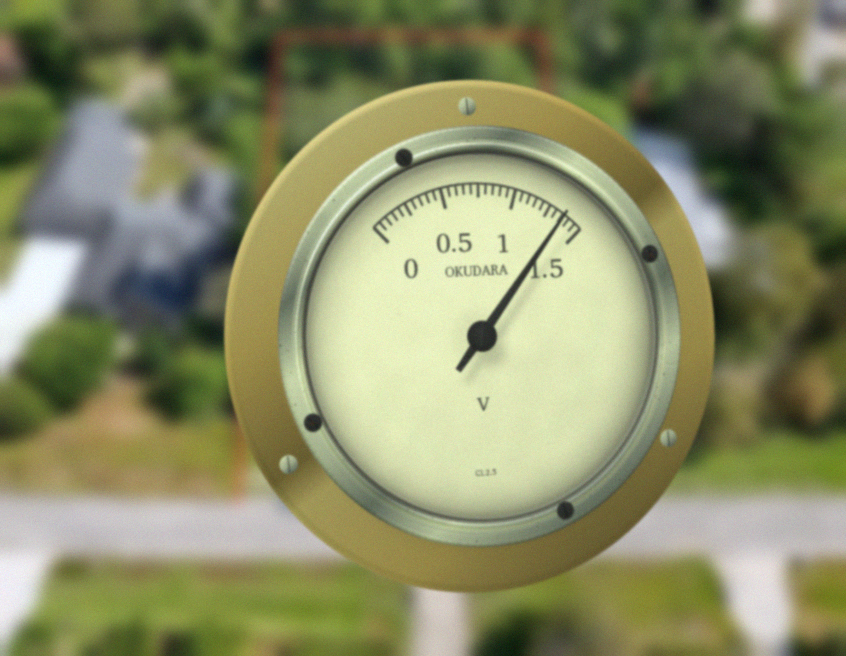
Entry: 1.35 V
